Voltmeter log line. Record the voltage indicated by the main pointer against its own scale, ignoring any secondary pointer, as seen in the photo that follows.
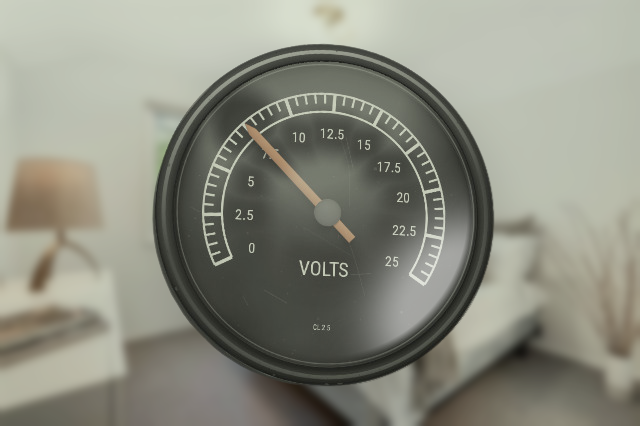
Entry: 7.5 V
